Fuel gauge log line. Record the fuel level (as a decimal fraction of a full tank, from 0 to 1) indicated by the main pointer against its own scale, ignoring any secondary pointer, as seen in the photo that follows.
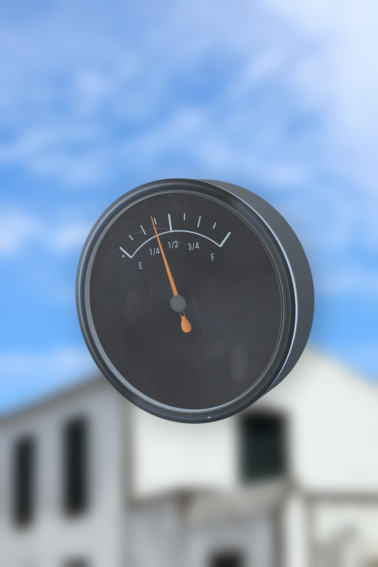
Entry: 0.375
